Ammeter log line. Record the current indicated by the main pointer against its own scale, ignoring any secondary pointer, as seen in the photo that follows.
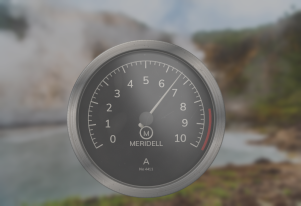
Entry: 6.6 A
